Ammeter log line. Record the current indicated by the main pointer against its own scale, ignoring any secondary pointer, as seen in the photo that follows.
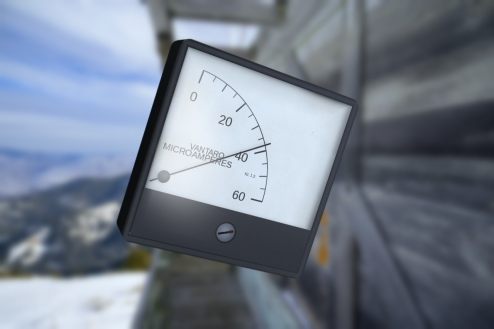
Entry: 37.5 µA
